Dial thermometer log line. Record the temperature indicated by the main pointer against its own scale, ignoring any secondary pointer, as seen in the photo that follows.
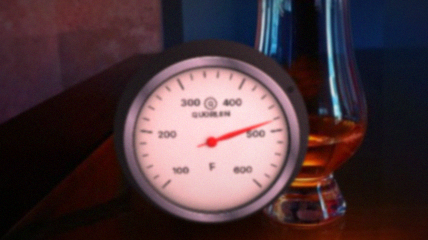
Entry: 480 °F
